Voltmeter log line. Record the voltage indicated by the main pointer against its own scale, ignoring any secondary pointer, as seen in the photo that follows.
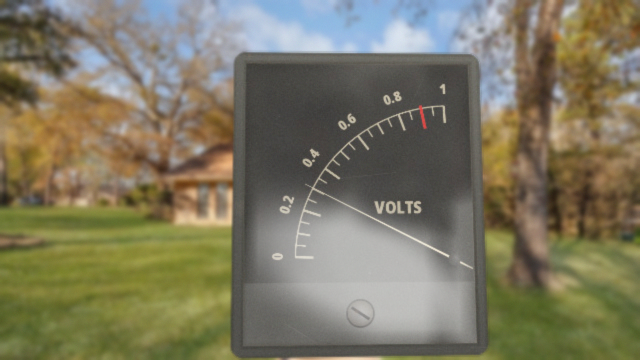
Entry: 0.3 V
